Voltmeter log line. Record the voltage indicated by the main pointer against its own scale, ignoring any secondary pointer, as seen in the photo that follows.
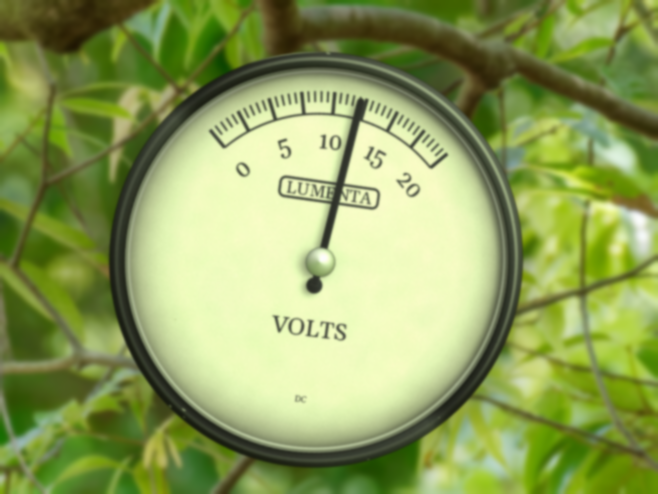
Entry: 12 V
